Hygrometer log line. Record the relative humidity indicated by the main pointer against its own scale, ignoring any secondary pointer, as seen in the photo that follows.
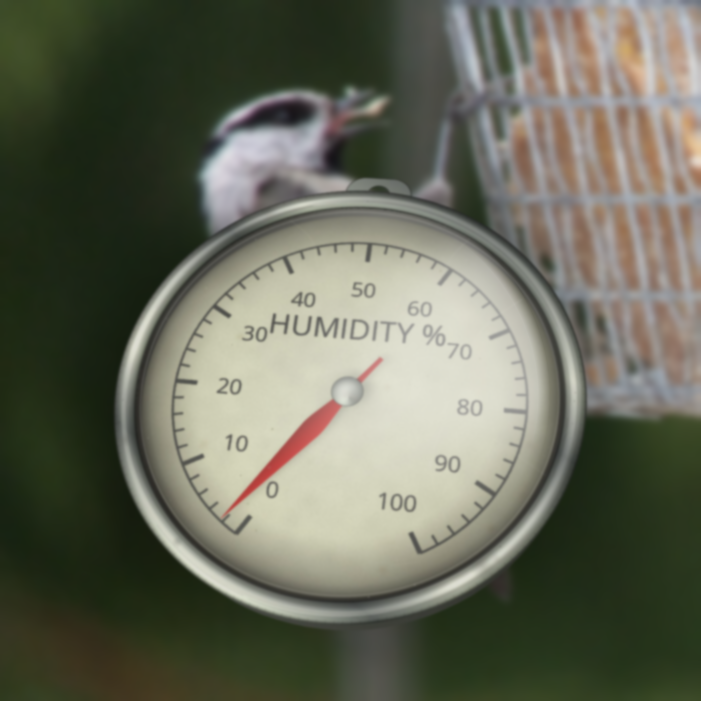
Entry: 2 %
